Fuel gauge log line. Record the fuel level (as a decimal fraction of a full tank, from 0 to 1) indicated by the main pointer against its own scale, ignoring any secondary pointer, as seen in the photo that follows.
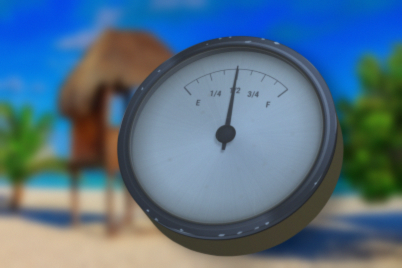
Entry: 0.5
